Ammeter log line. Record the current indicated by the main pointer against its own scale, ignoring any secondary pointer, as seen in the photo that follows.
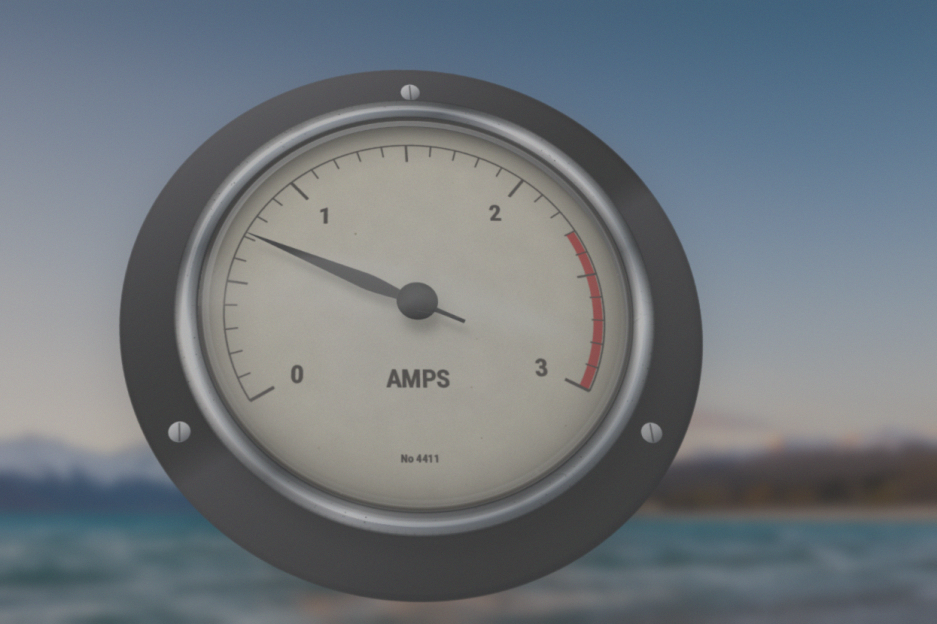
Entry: 0.7 A
